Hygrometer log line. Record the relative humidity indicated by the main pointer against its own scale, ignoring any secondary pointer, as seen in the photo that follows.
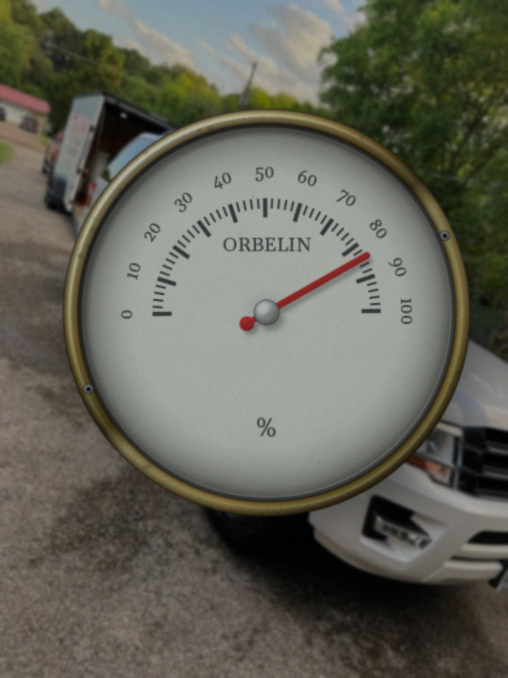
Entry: 84 %
